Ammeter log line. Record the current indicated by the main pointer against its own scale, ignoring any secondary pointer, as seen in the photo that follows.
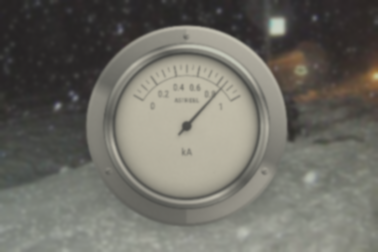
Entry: 0.85 kA
